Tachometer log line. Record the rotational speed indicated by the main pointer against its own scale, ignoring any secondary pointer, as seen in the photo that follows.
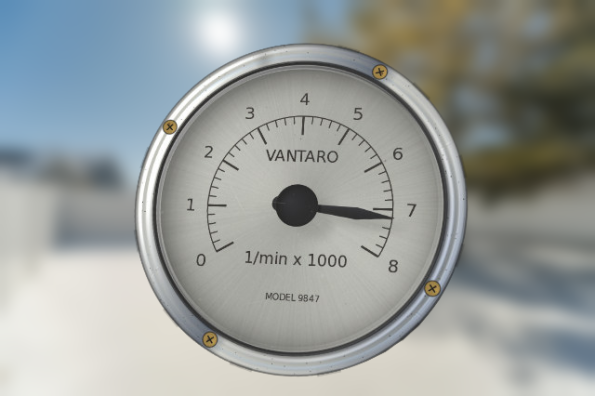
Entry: 7200 rpm
